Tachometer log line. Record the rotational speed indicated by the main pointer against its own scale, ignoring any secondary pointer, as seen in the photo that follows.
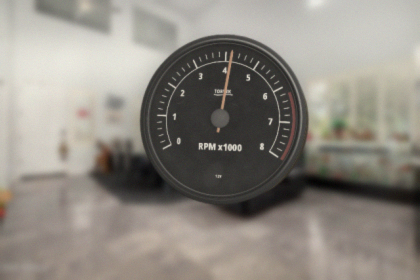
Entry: 4200 rpm
